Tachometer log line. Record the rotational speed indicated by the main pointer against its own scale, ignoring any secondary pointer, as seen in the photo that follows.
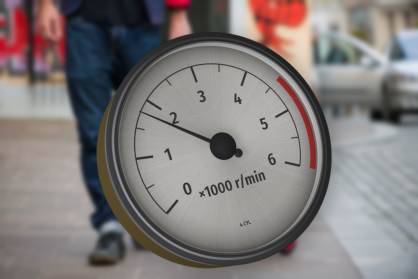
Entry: 1750 rpm
